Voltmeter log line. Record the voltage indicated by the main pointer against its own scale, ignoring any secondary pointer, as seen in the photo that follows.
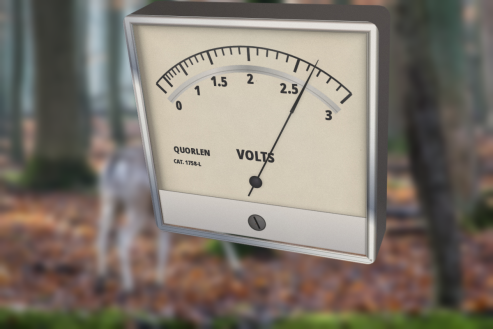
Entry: 2.65 V
